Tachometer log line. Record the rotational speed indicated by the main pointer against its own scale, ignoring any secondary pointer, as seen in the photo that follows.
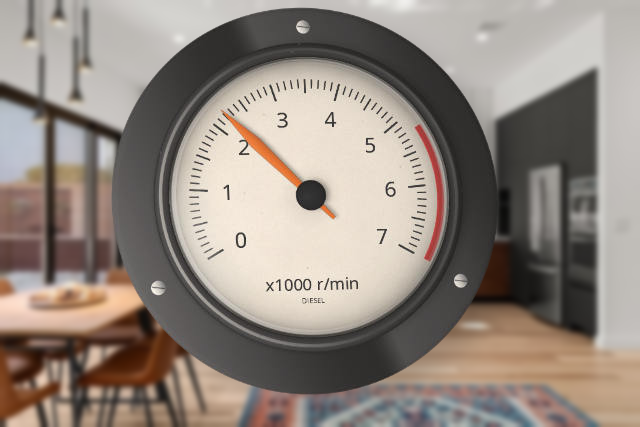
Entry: 2200 rpm
